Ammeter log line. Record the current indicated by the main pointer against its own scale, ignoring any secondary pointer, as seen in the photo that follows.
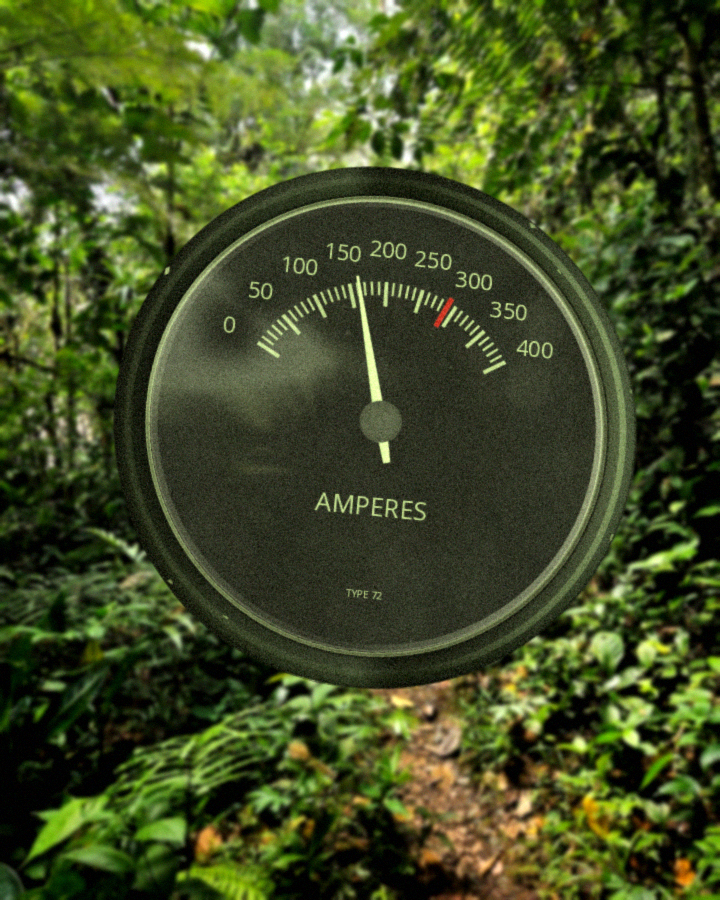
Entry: 160 A
